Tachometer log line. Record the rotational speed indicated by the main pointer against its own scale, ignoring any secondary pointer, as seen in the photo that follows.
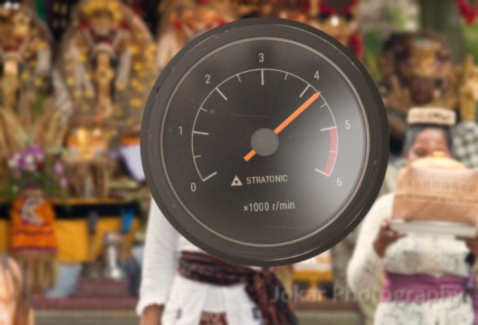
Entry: 4250 rpm
